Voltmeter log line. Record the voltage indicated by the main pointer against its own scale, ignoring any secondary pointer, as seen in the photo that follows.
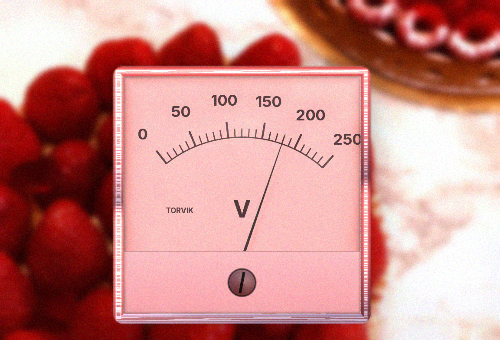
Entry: 180 V
